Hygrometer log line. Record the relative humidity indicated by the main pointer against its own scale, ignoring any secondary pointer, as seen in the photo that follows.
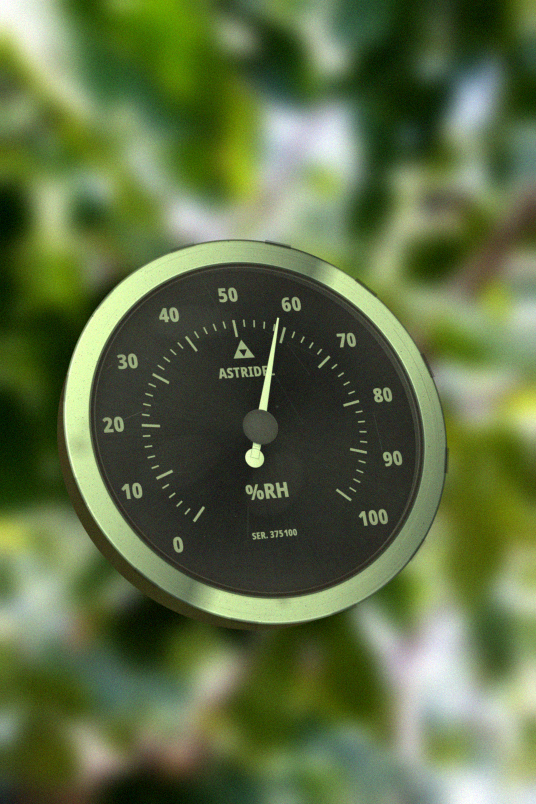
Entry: 58 %
